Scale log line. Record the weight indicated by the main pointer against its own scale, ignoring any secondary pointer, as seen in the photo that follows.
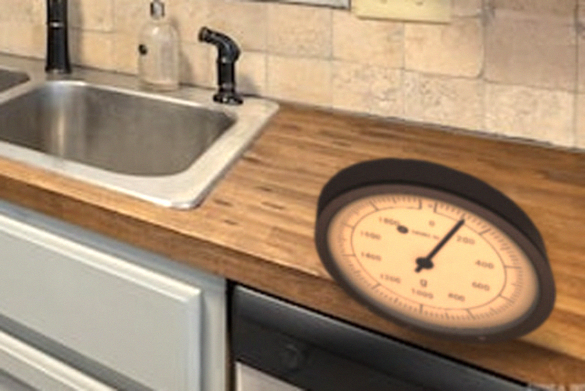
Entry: 100 g
